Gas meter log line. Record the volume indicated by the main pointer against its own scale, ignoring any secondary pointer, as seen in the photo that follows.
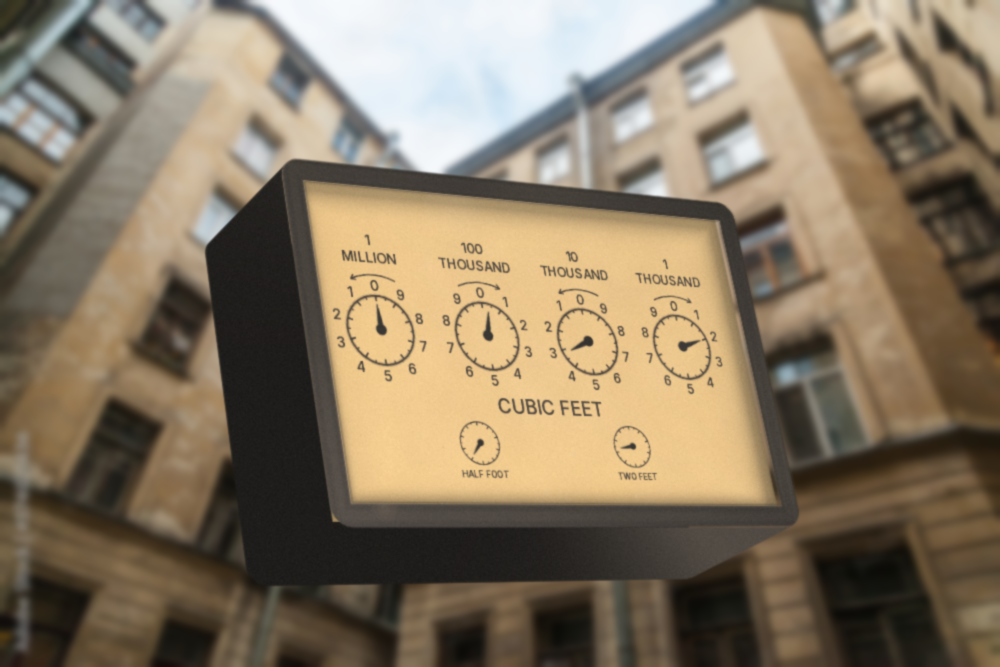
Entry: 3200 ft³
